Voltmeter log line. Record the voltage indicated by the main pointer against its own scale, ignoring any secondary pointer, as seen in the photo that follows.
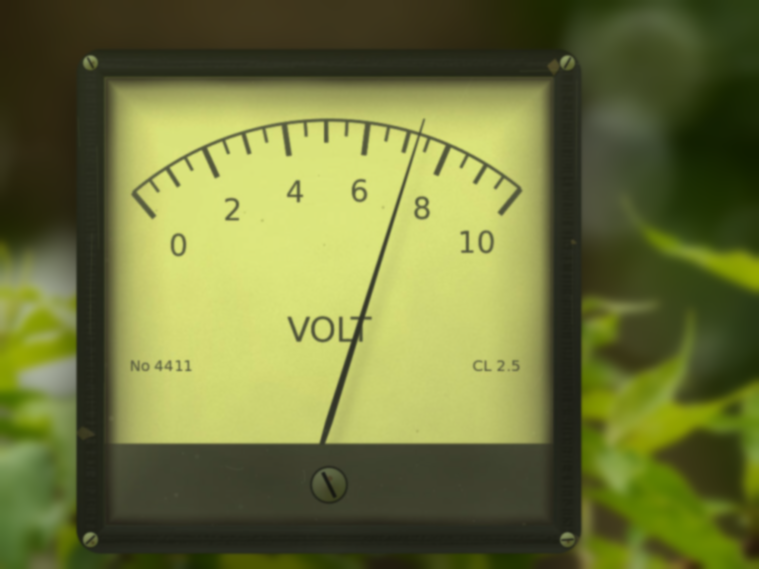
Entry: 7.25 V
